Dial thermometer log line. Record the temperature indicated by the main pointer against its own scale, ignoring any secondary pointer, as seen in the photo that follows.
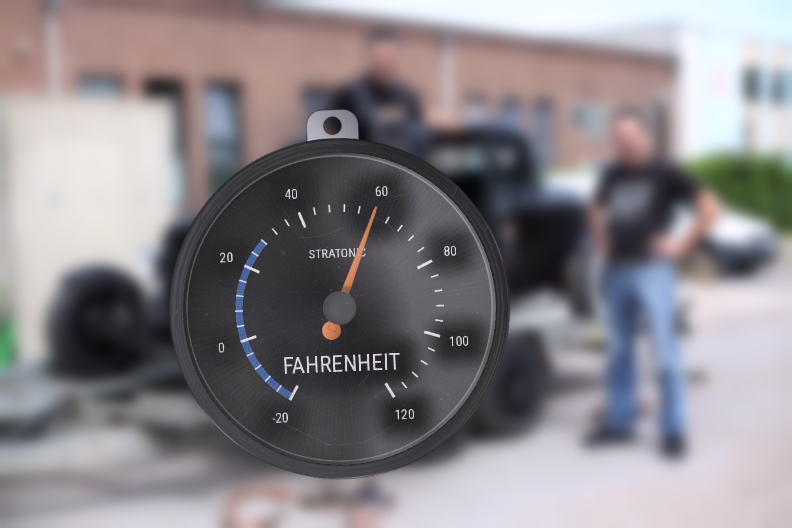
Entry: 60 °F
